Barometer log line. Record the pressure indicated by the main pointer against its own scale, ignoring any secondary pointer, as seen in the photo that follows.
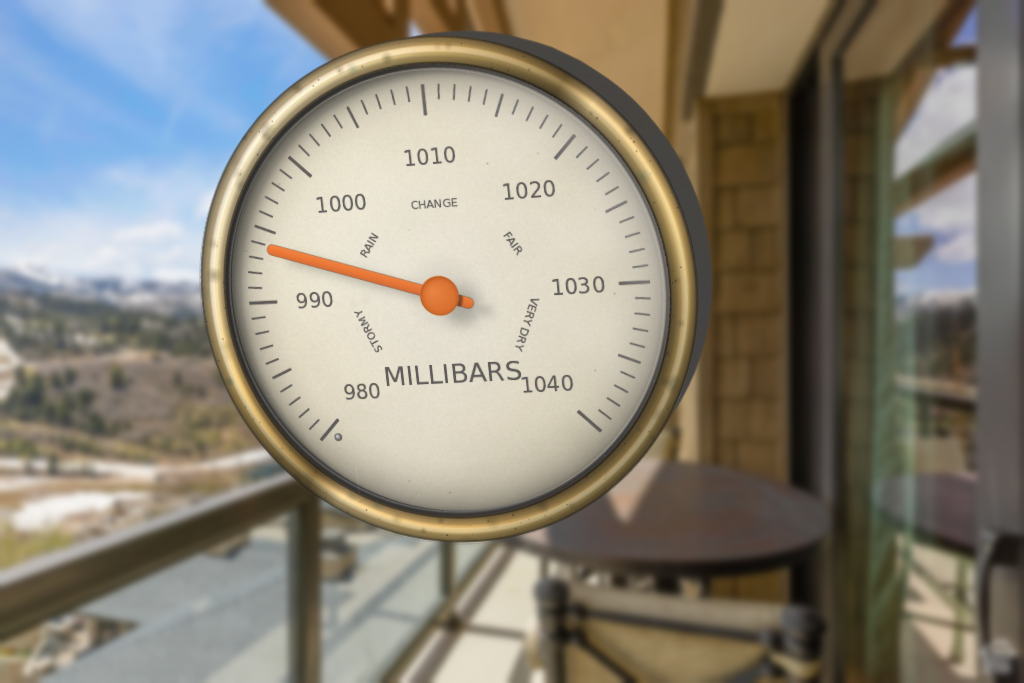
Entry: 994 mbar
